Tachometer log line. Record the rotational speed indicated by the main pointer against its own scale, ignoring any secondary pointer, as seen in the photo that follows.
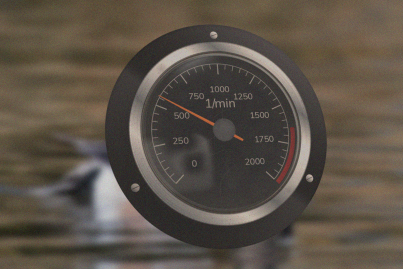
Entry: 550 rpm
